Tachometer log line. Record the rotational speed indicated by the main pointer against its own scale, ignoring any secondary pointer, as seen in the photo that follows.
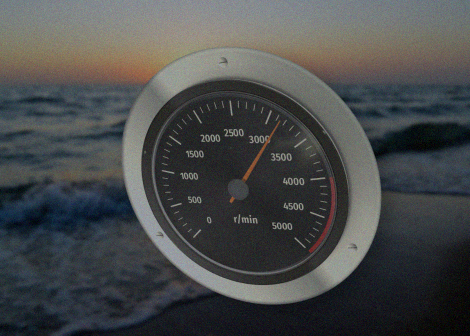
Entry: 3150 rpm
